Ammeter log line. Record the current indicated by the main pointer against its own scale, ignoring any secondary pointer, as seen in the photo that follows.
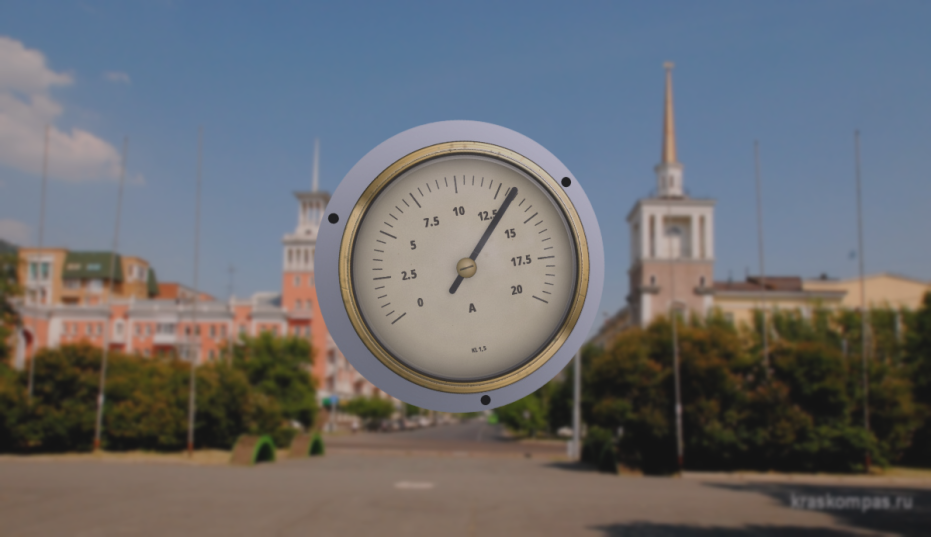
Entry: 13.25 A
